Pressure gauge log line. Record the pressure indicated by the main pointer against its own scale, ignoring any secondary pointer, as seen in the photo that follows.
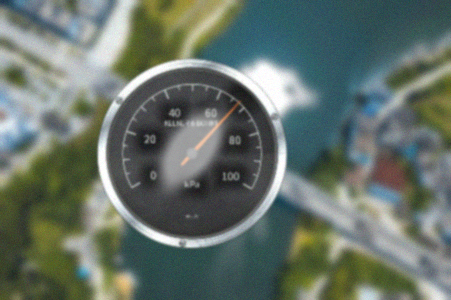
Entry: 67.5 kPa
